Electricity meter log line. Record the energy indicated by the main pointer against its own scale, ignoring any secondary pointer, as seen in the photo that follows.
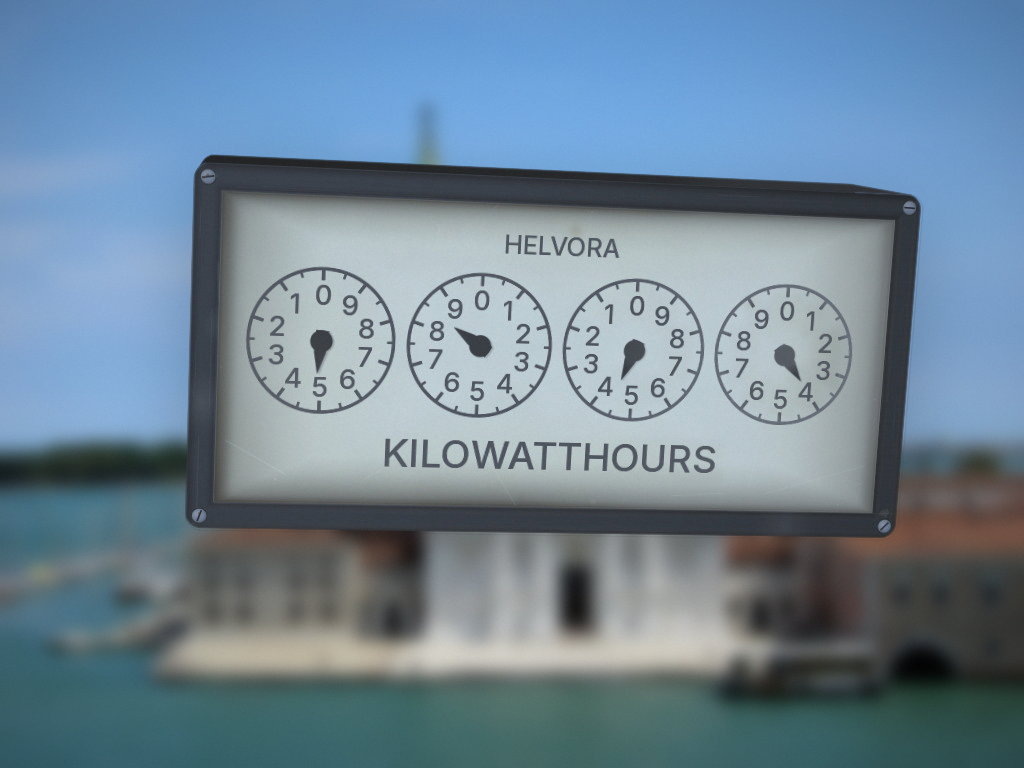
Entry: 4844 kWh
